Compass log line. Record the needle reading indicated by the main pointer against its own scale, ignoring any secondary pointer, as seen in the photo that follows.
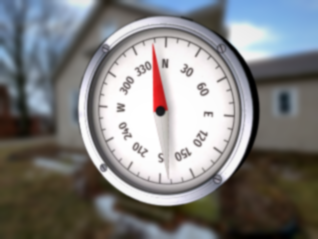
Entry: 350 °
